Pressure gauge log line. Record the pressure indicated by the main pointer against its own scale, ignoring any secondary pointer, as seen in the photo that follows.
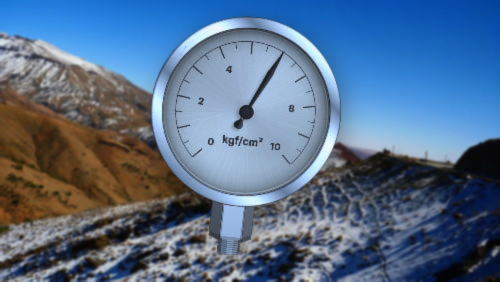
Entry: 6 kg/cm²
